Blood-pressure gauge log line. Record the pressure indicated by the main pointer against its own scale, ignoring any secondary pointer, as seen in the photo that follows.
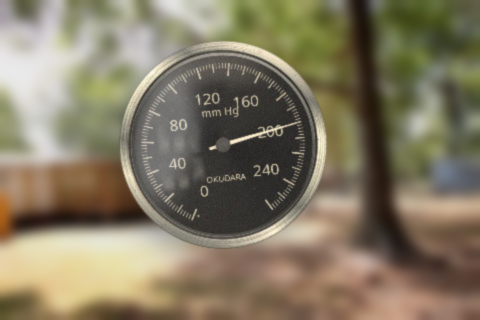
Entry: 200 mmHg
